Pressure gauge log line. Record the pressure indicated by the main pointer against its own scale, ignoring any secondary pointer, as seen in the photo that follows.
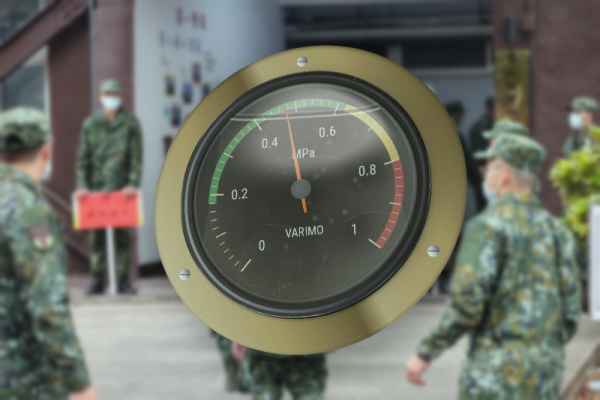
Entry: 0.48 MPa
